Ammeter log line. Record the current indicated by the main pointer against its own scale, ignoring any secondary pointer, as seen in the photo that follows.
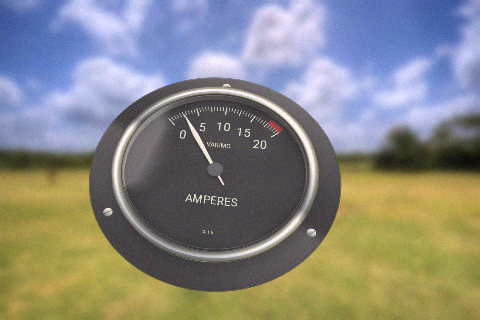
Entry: 2.5 A
